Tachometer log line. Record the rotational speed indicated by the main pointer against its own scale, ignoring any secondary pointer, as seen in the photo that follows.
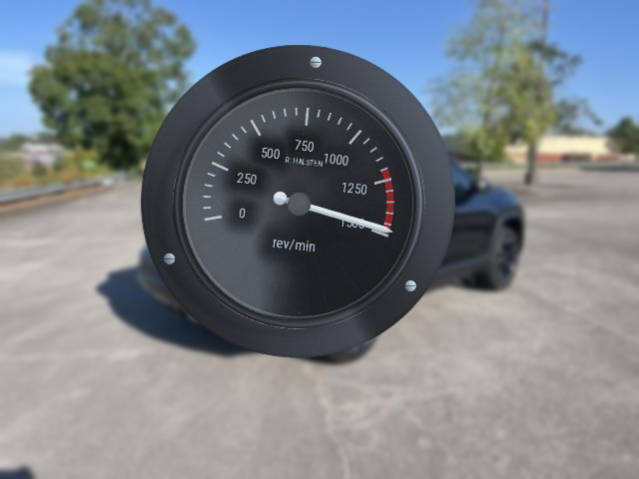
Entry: 1475 rpm
